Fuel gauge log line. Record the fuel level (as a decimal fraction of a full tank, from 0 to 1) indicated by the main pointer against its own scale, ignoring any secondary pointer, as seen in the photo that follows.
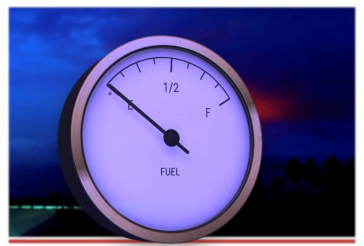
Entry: 0
